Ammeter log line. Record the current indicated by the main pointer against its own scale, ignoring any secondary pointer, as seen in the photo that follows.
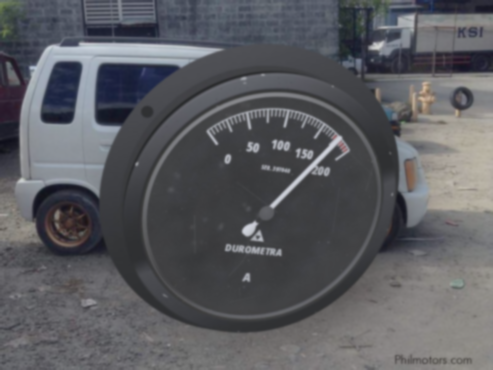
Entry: 175 A
